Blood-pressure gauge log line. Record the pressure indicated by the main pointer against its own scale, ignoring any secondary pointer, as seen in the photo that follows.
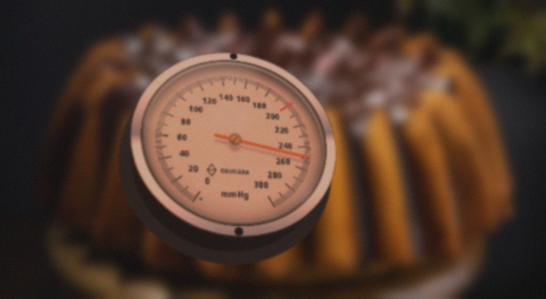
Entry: 250 mmHg
